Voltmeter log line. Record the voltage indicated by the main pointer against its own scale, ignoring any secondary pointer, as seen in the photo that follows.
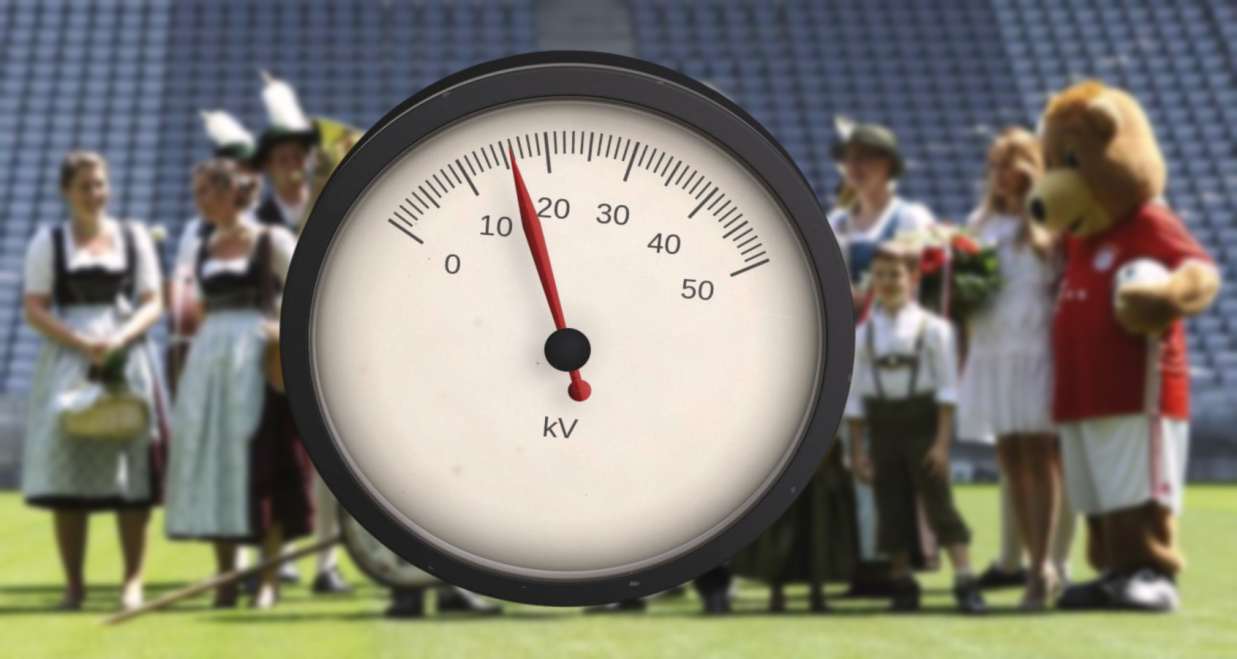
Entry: 16 kV
